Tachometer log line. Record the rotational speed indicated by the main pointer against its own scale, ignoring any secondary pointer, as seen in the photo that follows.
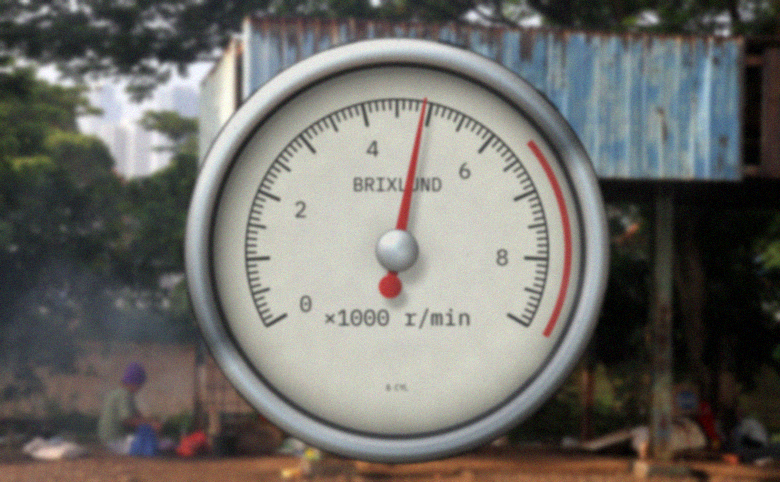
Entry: 4900 rpm
